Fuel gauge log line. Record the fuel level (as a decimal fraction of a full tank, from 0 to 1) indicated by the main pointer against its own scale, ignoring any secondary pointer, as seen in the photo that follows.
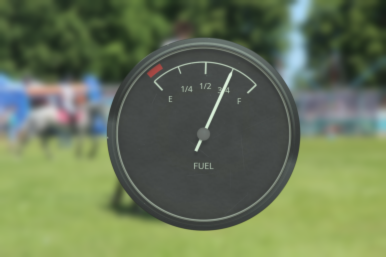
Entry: 0.75
